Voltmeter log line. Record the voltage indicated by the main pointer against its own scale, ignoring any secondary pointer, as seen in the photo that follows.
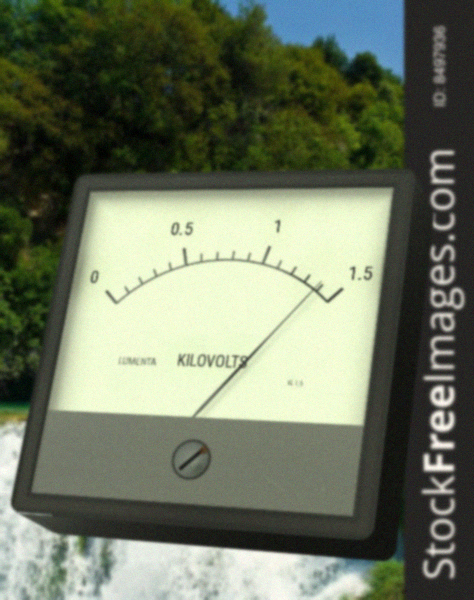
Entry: 1.4 kV
